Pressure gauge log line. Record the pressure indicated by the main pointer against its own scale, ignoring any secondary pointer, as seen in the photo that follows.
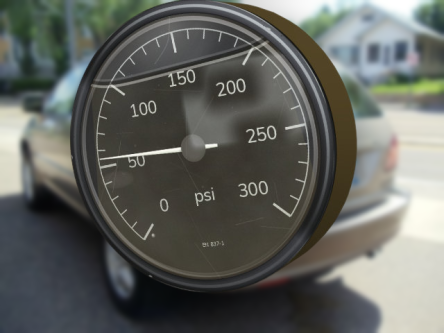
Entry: 55 psi
